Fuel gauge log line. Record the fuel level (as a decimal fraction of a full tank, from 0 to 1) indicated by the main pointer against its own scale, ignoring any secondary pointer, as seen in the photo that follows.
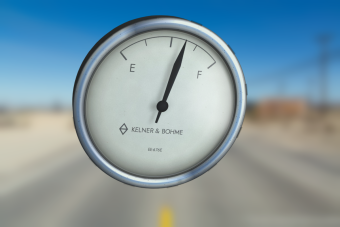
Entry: 0.625
